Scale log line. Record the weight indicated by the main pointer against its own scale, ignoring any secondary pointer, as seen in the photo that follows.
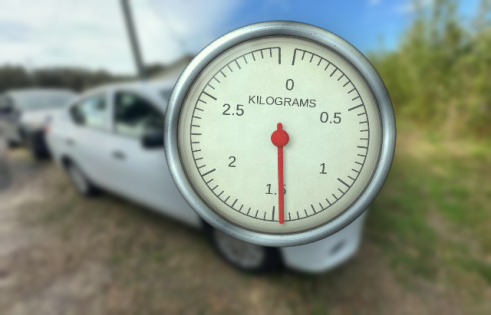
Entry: 1.45 kg
